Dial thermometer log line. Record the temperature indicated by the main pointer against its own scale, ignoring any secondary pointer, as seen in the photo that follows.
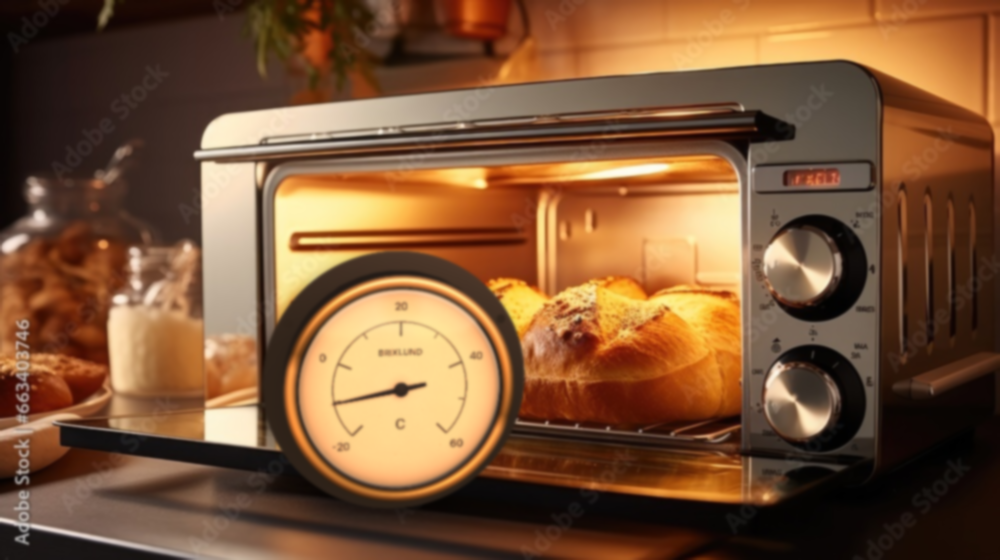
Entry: -10 °C
